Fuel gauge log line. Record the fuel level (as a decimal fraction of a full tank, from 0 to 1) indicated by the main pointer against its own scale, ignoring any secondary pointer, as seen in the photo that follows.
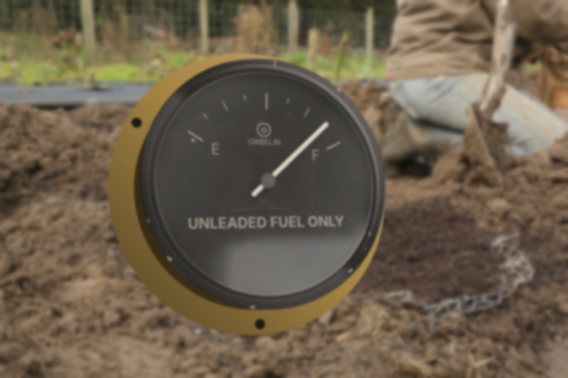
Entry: 0.875
